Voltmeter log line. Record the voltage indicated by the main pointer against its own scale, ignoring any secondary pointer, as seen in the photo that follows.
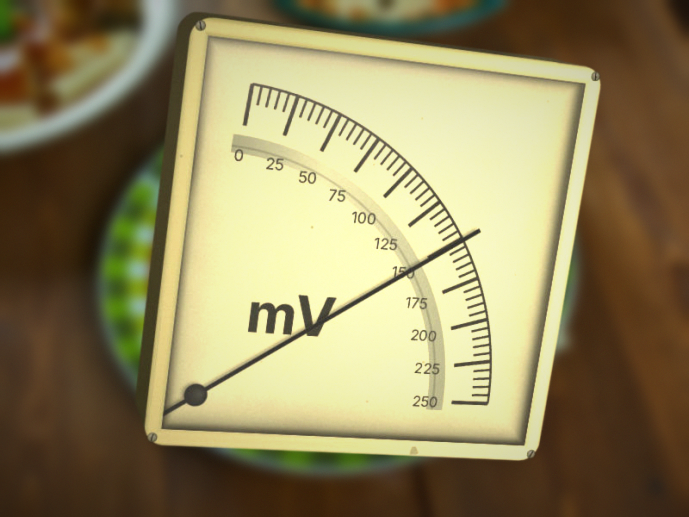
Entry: 150 mV
